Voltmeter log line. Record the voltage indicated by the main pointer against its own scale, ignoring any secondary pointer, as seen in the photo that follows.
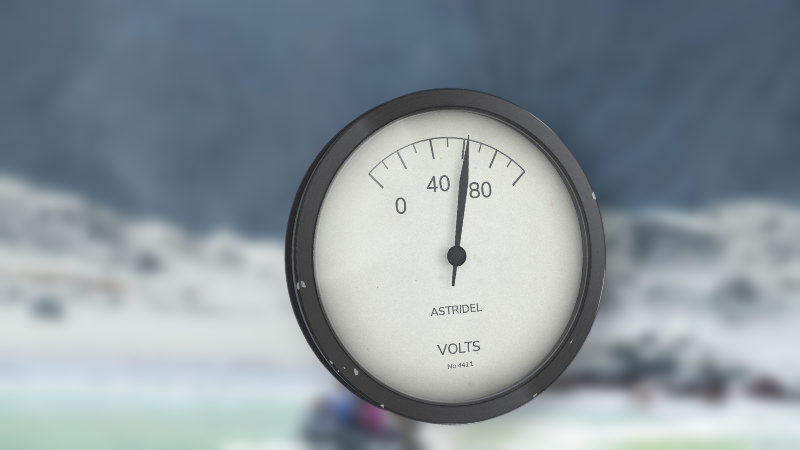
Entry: 60 V
